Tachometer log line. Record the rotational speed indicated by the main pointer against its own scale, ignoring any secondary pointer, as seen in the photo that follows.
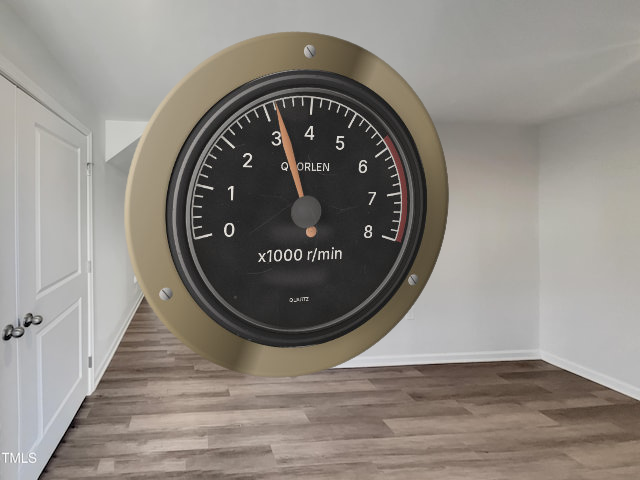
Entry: 3200 rpm
